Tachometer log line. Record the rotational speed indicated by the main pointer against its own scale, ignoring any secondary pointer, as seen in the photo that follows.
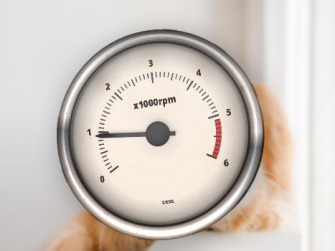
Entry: 900 rpm
